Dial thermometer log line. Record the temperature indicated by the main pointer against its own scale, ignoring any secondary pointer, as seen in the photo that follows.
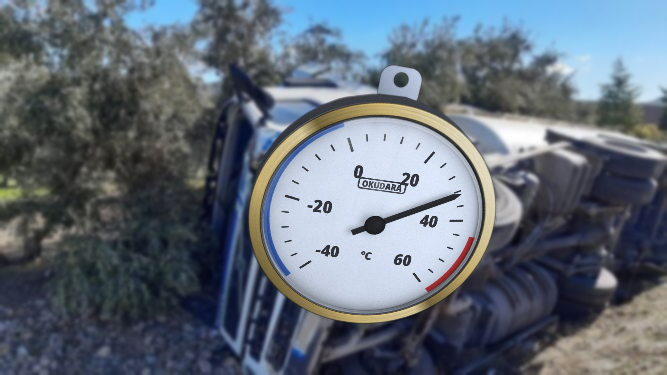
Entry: 32 °C
